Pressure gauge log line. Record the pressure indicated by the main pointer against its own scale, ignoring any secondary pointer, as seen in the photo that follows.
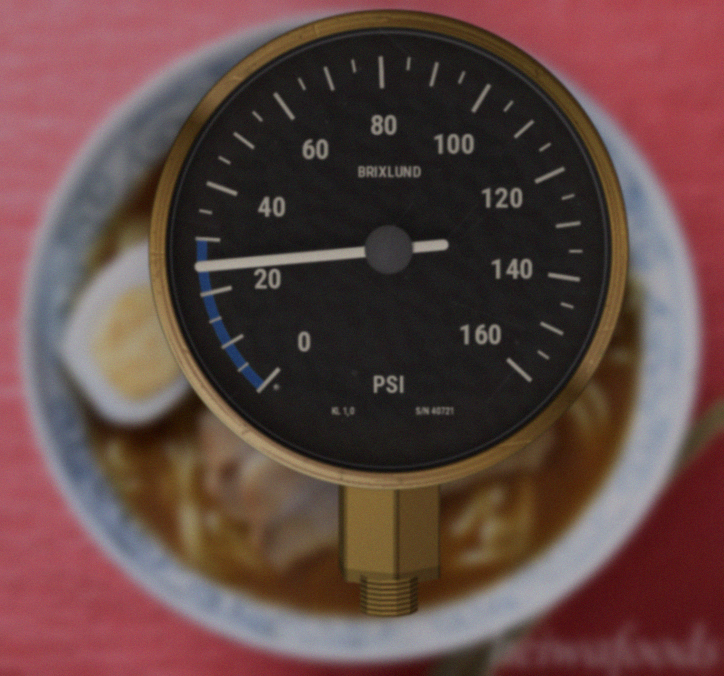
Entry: 25 psi
